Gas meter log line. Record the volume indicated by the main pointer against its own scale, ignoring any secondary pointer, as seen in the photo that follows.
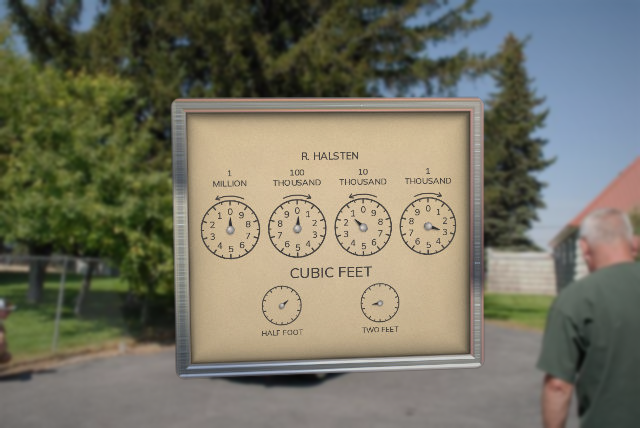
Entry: 1300 ft³
